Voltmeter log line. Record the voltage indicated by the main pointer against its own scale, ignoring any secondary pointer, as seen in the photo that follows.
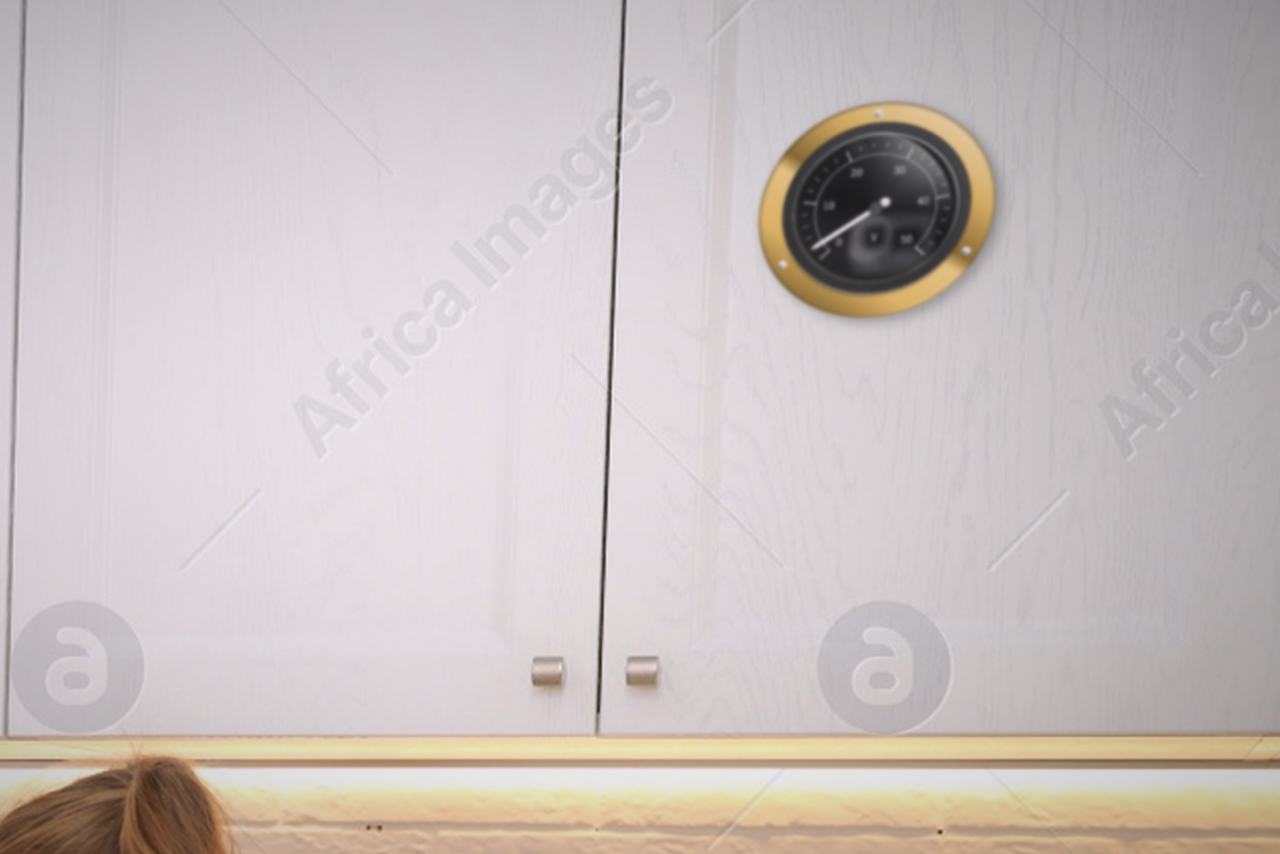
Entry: 2 V
